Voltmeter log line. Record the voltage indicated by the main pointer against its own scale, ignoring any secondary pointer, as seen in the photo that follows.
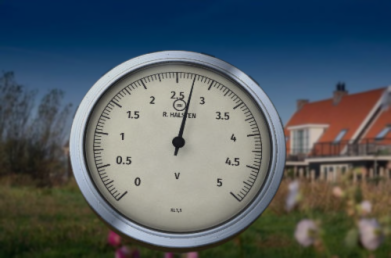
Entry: 2.75 V
